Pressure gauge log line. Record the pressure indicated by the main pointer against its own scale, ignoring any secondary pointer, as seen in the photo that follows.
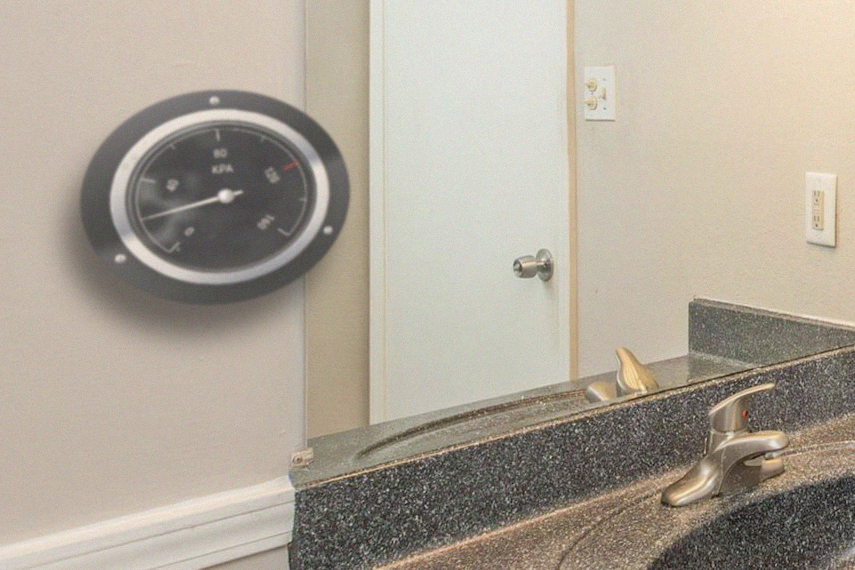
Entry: 20 kPa
